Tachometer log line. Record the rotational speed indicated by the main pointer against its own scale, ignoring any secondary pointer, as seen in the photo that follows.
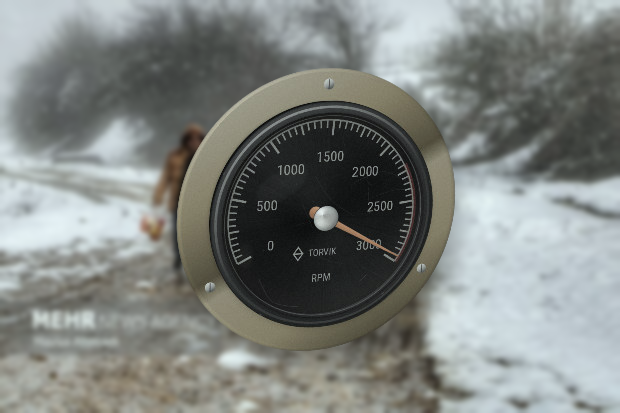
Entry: 2950 rpm
